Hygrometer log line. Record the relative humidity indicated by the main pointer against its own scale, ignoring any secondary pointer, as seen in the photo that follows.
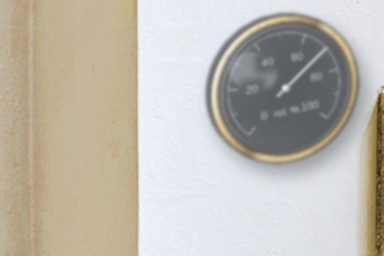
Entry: 70 %
